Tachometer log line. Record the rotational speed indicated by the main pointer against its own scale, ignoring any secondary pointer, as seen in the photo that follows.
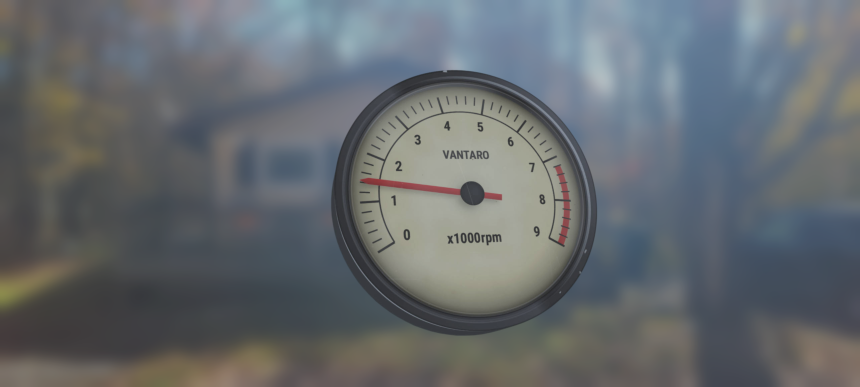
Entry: 1400 rpm
